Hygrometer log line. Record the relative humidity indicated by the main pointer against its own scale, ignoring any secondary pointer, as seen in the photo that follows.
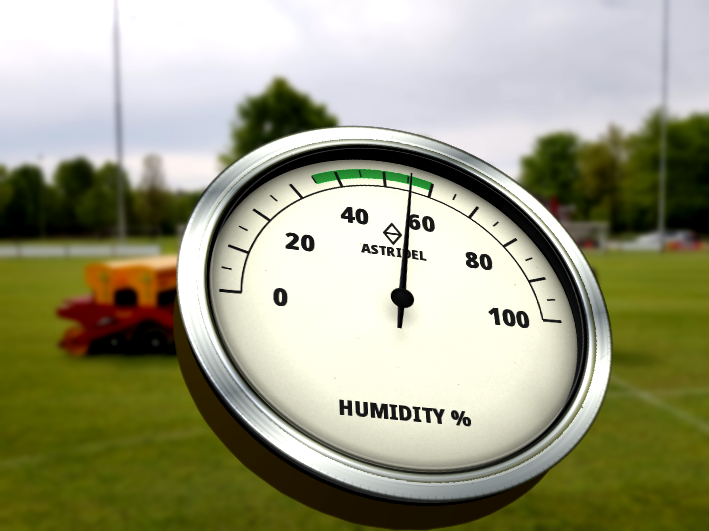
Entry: 55 %
